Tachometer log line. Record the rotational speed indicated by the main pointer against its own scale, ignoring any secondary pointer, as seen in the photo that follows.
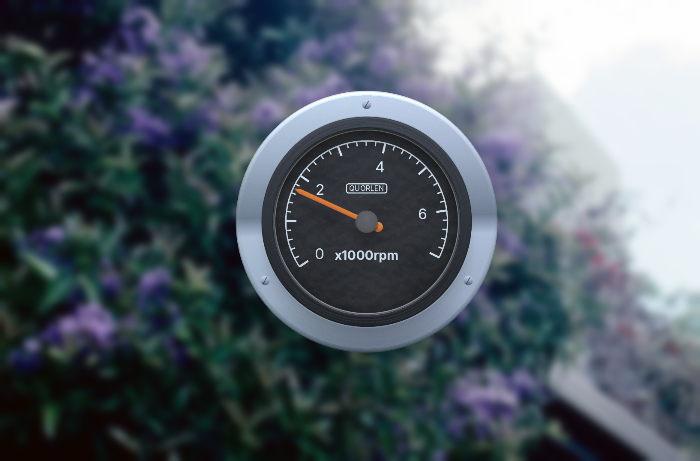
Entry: 1700 rpm
